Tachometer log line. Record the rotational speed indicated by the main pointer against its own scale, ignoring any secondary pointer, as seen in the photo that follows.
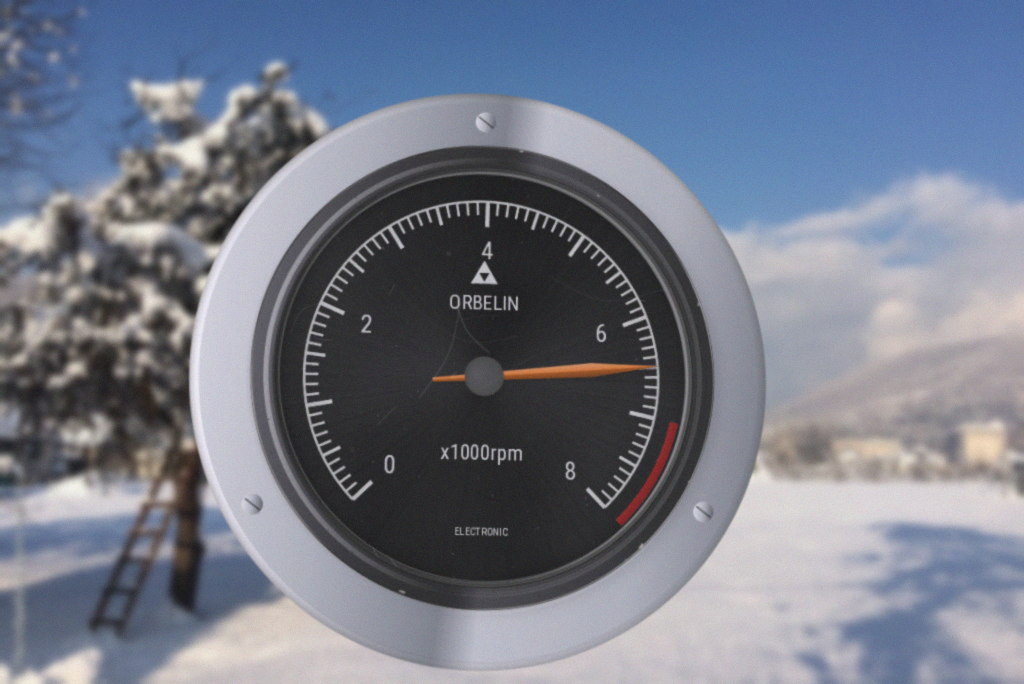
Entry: 6500 rpm
